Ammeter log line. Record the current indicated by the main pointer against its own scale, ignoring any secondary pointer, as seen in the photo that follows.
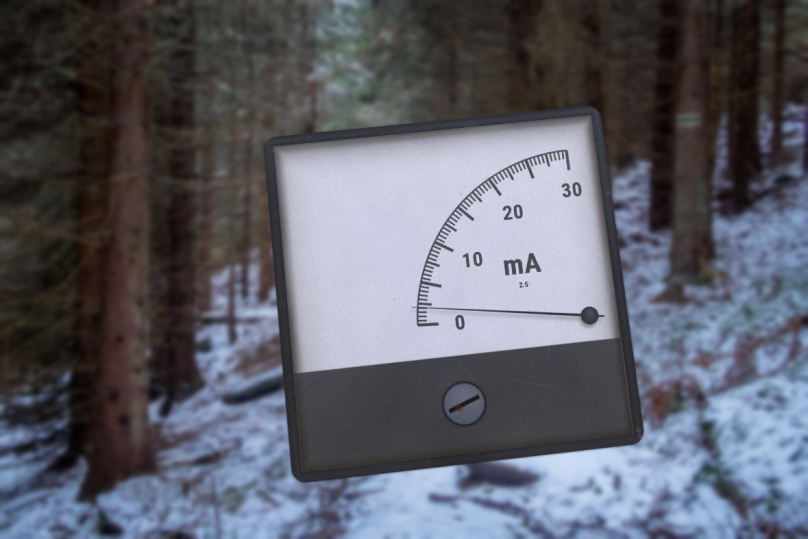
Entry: 2 mA
